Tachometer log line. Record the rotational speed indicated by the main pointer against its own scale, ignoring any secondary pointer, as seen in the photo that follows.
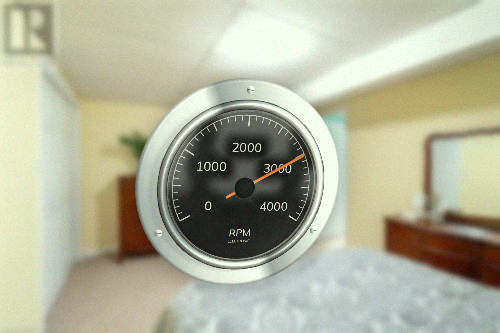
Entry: 3000 rpm
